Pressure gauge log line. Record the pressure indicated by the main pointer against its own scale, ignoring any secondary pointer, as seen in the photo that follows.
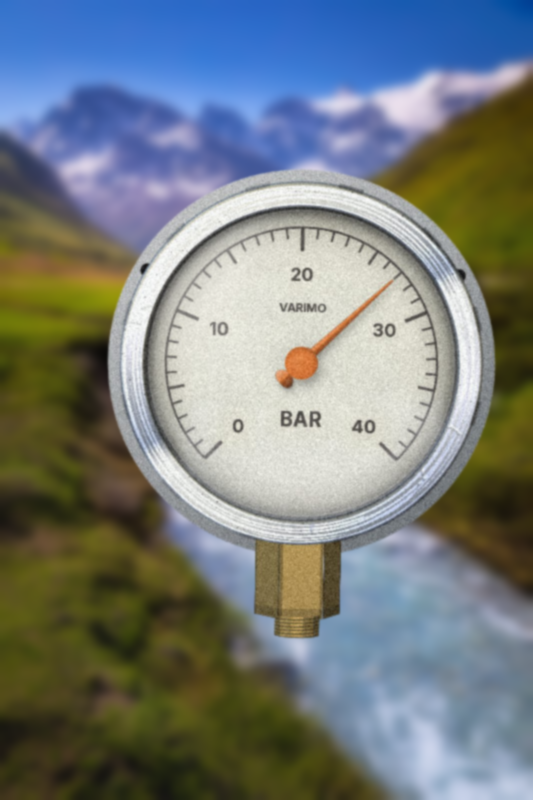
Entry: 27 bar
